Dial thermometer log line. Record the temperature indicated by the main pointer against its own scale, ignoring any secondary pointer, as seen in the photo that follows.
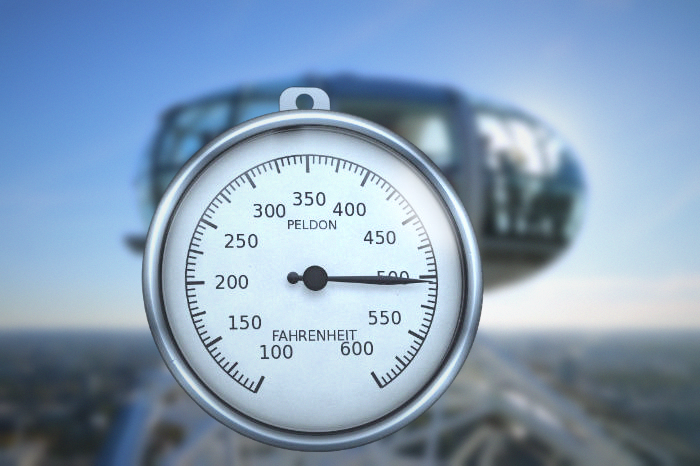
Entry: 505 °F
